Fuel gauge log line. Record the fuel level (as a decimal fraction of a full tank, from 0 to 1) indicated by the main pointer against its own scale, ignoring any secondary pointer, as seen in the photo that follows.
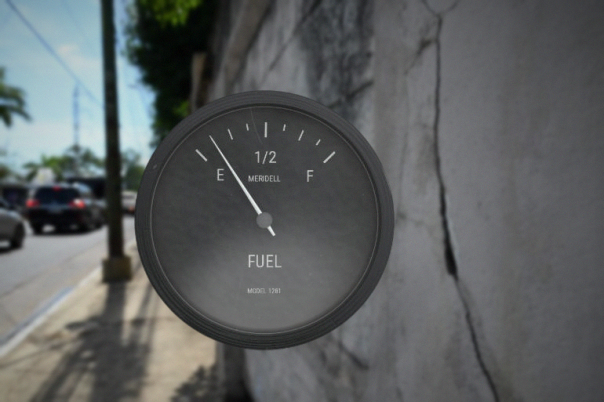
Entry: 0.125
